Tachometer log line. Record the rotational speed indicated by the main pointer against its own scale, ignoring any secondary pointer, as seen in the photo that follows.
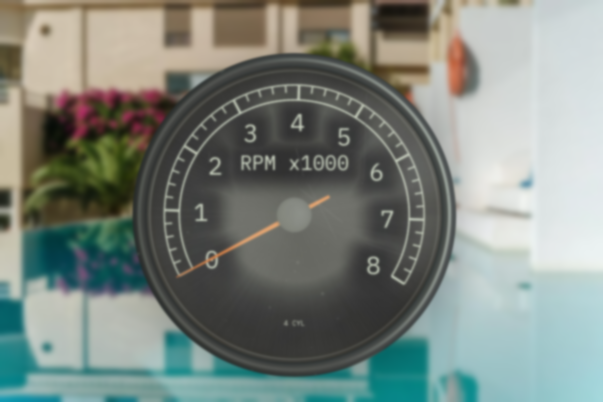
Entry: 0 rpm
